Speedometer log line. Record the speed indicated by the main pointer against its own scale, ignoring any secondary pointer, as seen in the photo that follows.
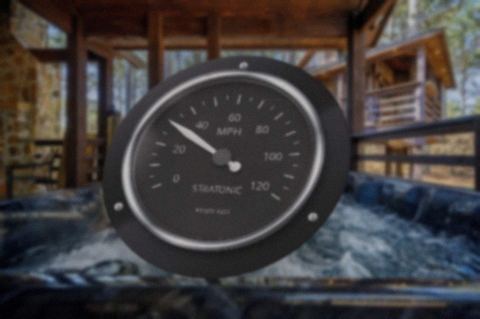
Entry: 30 mph
